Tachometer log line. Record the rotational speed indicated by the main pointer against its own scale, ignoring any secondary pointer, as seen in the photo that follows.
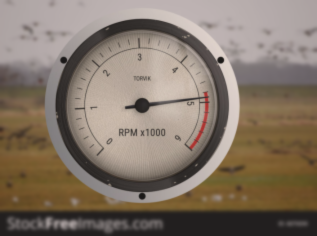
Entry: 4900 rpm
